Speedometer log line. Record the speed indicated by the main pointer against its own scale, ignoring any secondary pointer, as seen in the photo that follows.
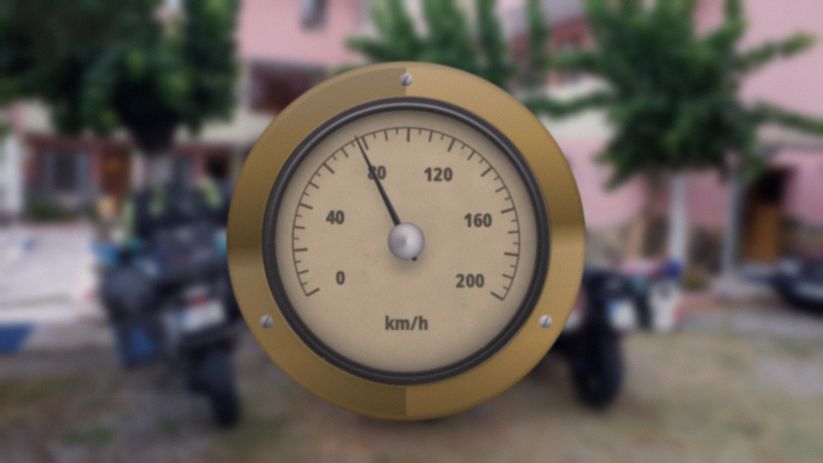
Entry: 77.5 km/h
